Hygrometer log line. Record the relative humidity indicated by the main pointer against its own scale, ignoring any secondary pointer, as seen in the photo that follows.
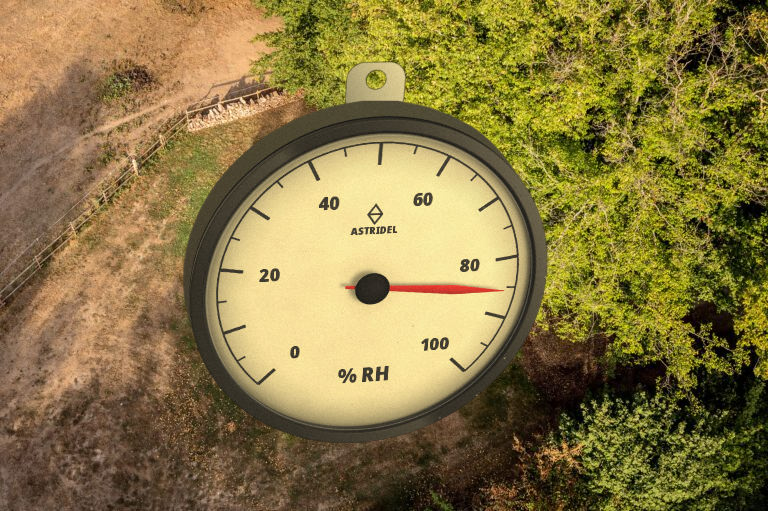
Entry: 85 %
